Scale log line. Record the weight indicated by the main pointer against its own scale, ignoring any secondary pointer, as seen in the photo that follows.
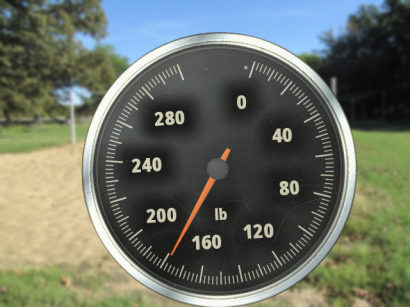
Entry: 178 lb
